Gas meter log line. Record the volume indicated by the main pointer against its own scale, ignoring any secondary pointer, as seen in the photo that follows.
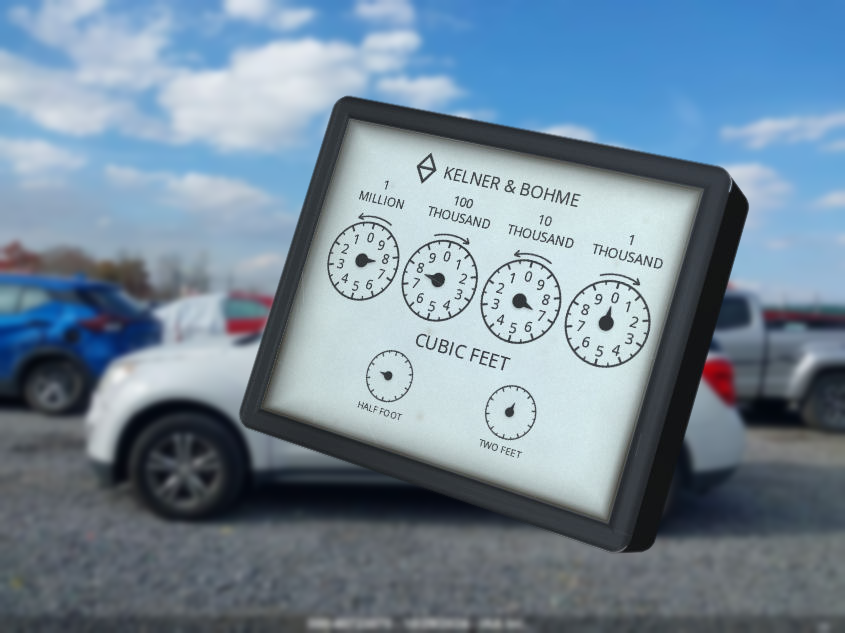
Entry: 777000 ft³
